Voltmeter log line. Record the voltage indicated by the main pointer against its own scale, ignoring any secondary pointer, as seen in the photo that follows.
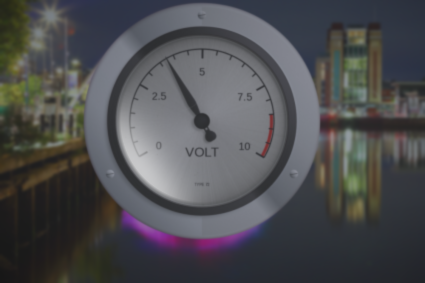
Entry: 3.75 V
